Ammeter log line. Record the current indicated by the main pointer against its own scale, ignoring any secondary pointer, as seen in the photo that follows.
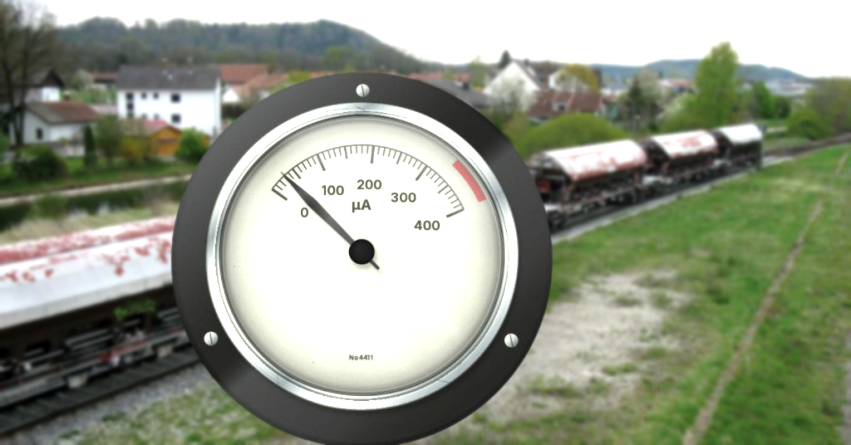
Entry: 30 µA
